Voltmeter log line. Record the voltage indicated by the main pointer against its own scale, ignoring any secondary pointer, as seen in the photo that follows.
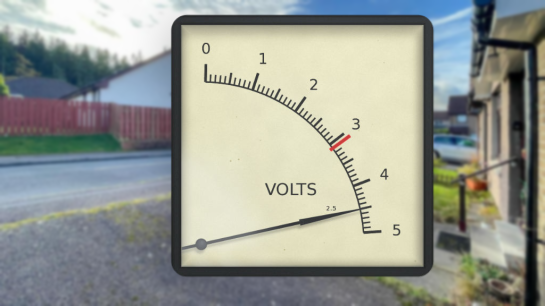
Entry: 4.5 V
